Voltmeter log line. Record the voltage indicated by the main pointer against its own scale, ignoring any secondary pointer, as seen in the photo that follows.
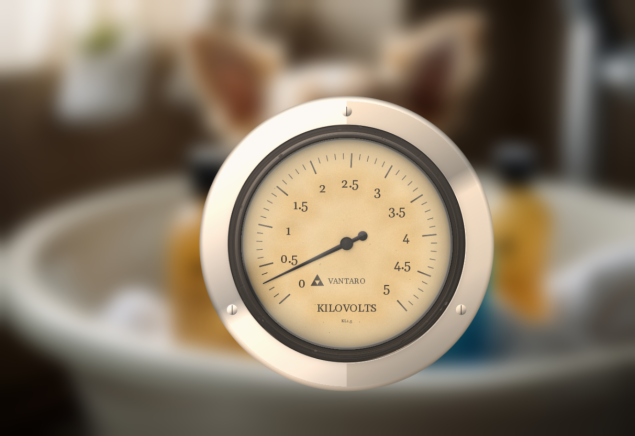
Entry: 0.3 kV
